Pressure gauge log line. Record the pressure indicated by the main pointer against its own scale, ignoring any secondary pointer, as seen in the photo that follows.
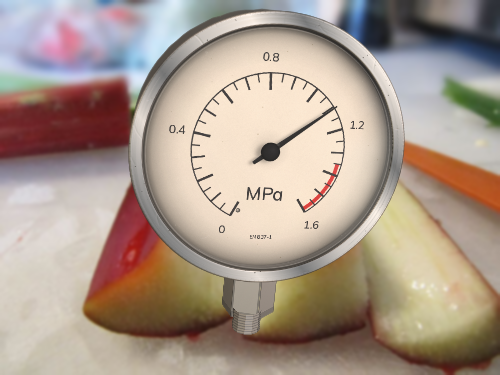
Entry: 1.1 MPa
